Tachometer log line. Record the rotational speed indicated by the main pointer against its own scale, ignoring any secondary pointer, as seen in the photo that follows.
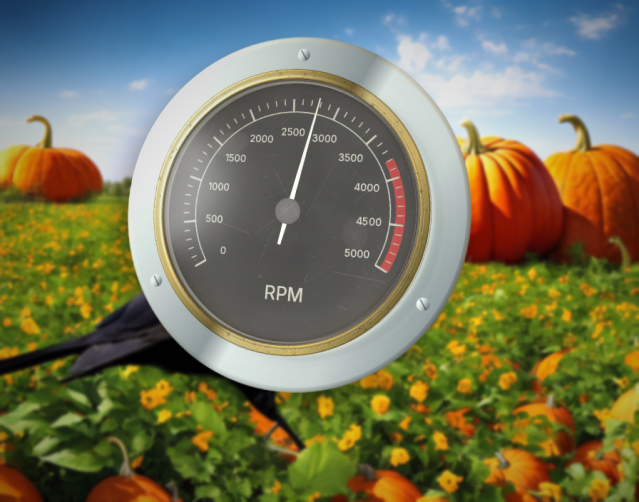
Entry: 2800 rpm
